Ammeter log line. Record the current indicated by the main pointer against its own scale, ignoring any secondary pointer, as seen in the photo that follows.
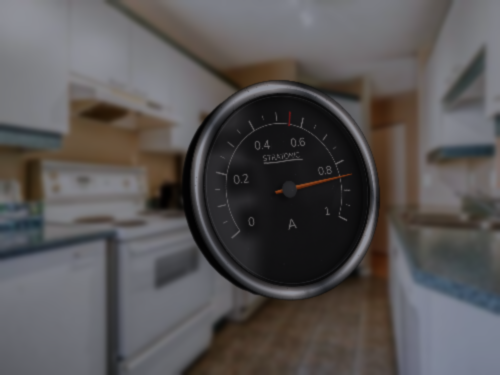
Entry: 0.85 A
